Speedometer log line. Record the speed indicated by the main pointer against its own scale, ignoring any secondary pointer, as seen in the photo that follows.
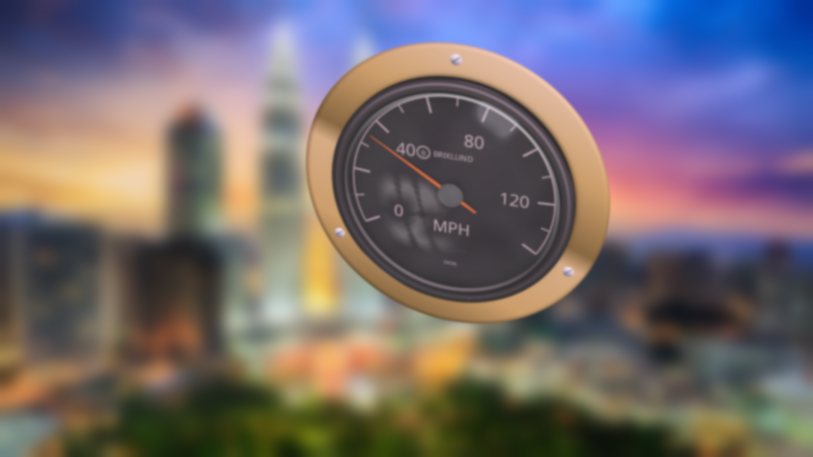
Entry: 35 mph
